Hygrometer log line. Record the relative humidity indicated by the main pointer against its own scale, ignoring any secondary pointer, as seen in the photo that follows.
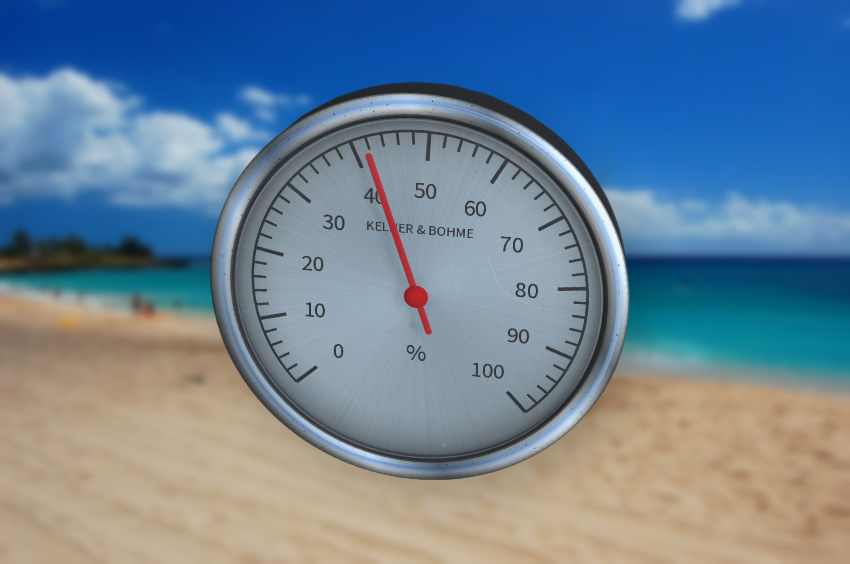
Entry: 42 %
